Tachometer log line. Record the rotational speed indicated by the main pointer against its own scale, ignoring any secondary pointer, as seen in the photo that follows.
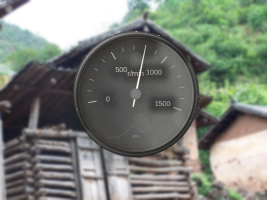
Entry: 800 rpm
